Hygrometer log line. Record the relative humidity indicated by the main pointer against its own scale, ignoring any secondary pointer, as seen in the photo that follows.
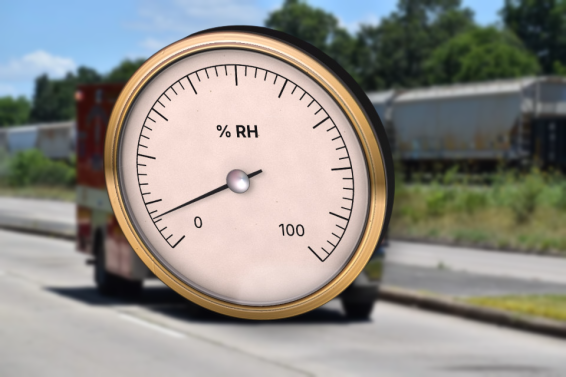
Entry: 7 %
